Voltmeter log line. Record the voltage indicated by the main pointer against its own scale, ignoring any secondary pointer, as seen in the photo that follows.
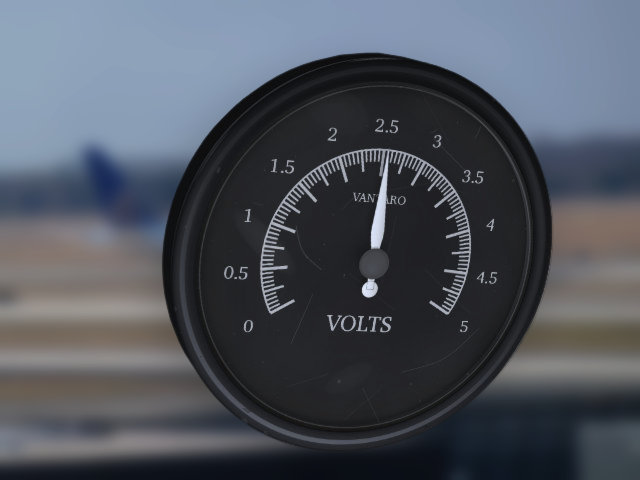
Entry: 2.5 V
